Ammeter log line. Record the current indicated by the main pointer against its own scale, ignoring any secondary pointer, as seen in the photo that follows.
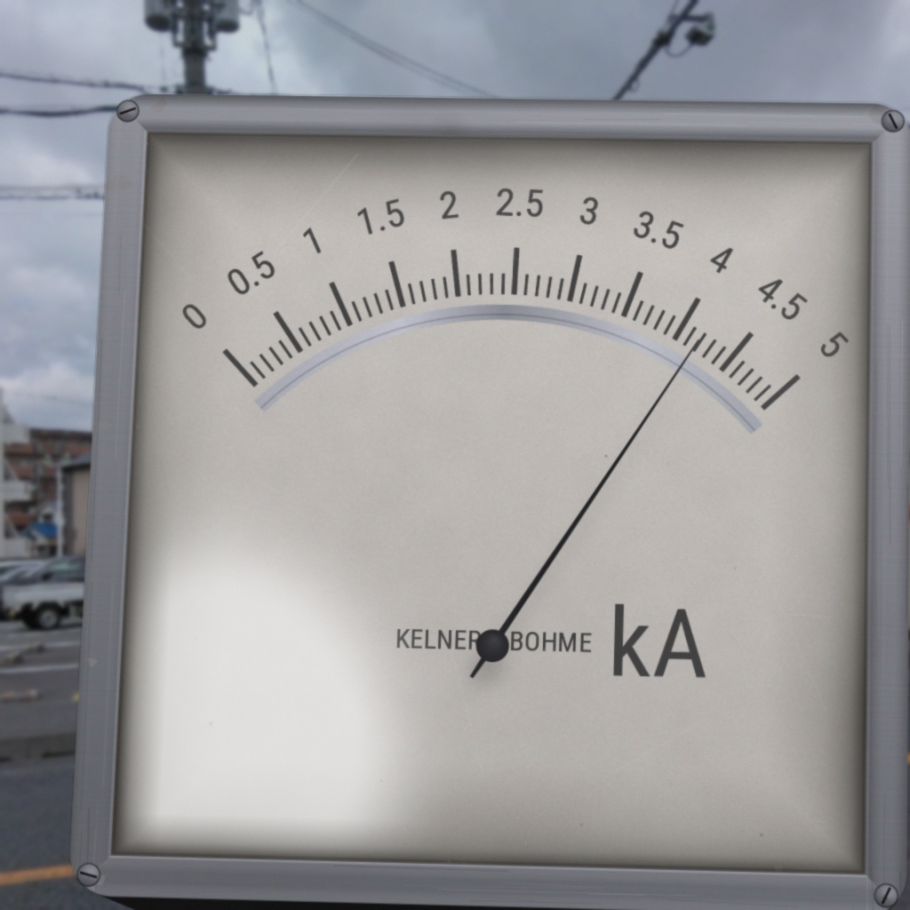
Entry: 4.2 kA
